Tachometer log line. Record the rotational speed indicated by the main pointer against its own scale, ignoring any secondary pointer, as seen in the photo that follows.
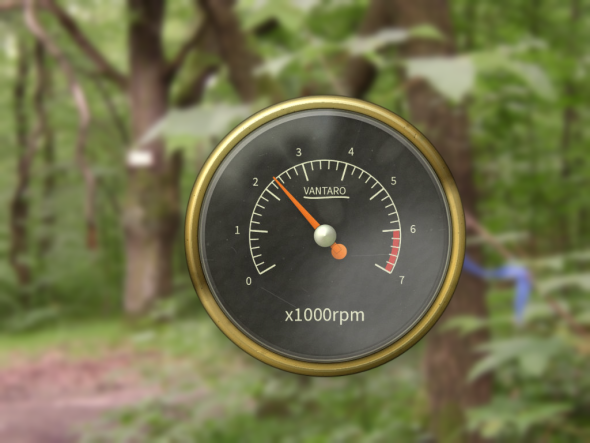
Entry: 2300 rpm
